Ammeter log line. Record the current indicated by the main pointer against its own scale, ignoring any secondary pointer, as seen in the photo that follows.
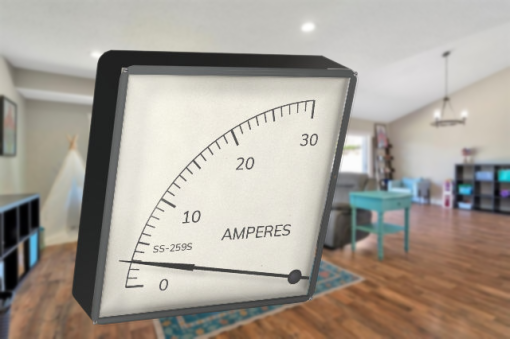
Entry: 3 A
